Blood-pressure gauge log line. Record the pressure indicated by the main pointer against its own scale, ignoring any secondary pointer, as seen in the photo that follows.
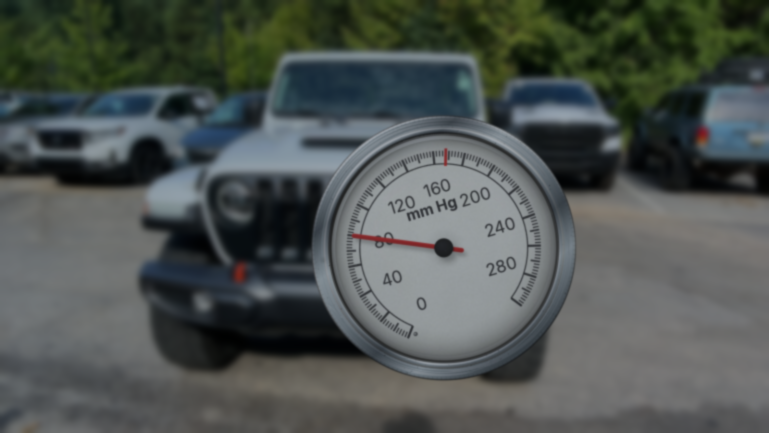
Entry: 80 mmHg
